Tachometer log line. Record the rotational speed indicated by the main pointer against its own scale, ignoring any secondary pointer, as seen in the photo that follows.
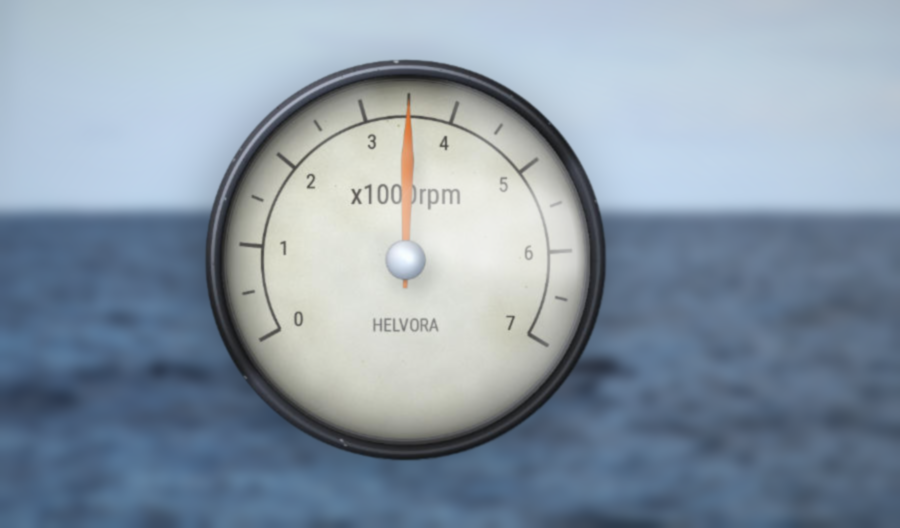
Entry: 3500 rpm
